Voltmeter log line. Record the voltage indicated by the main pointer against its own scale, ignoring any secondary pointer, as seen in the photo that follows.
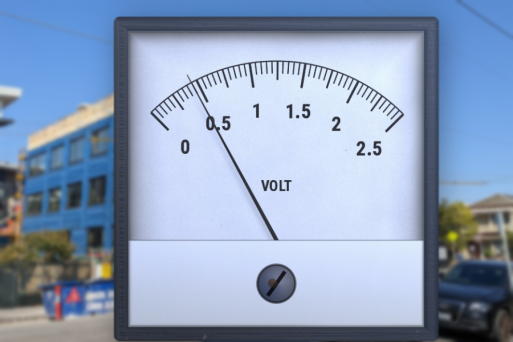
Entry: 0.45 V
